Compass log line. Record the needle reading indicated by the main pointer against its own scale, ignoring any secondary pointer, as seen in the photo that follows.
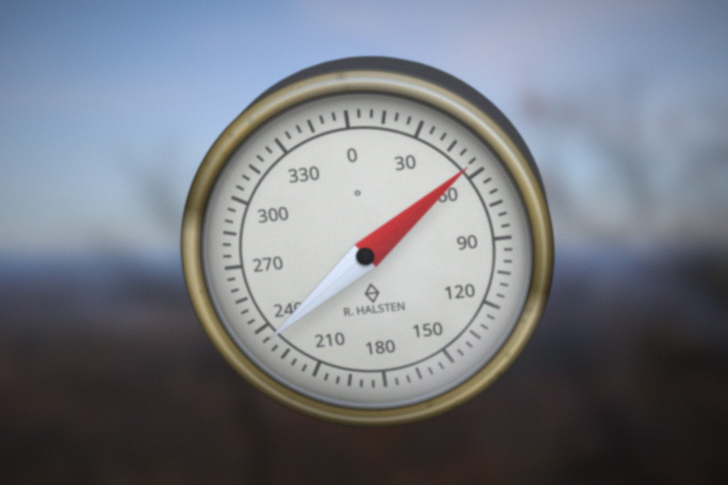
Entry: 55 °
